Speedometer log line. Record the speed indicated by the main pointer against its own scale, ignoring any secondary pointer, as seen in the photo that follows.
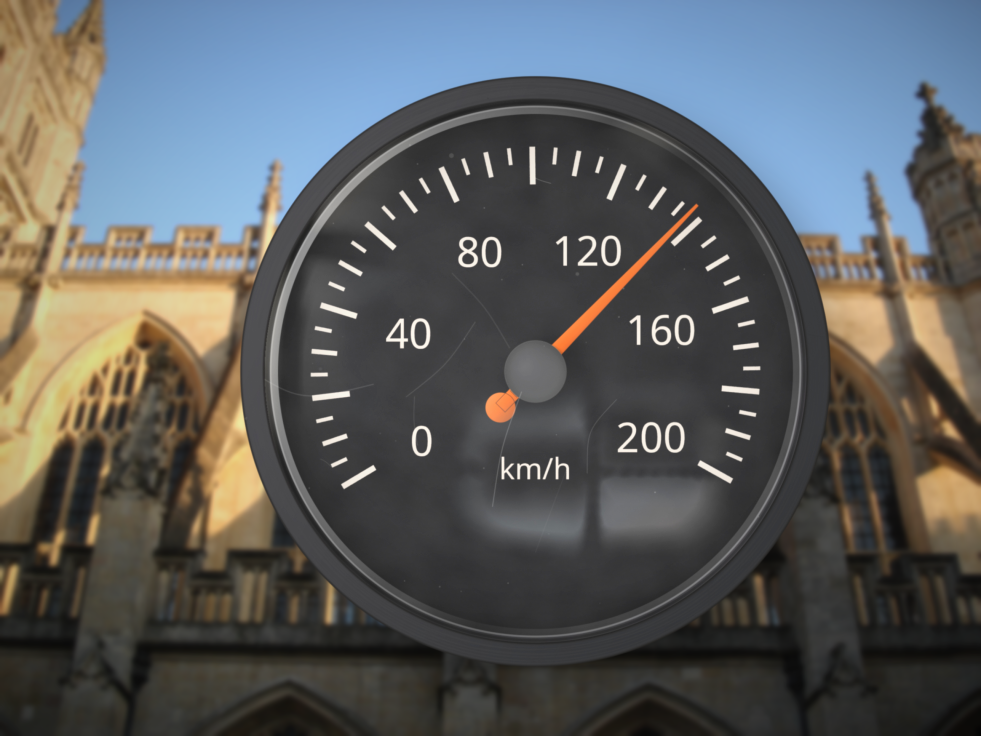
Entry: 137.5 km/h
